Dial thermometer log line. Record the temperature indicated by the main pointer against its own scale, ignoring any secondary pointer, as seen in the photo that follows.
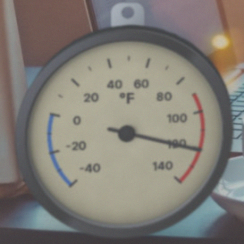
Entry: 120 °F
